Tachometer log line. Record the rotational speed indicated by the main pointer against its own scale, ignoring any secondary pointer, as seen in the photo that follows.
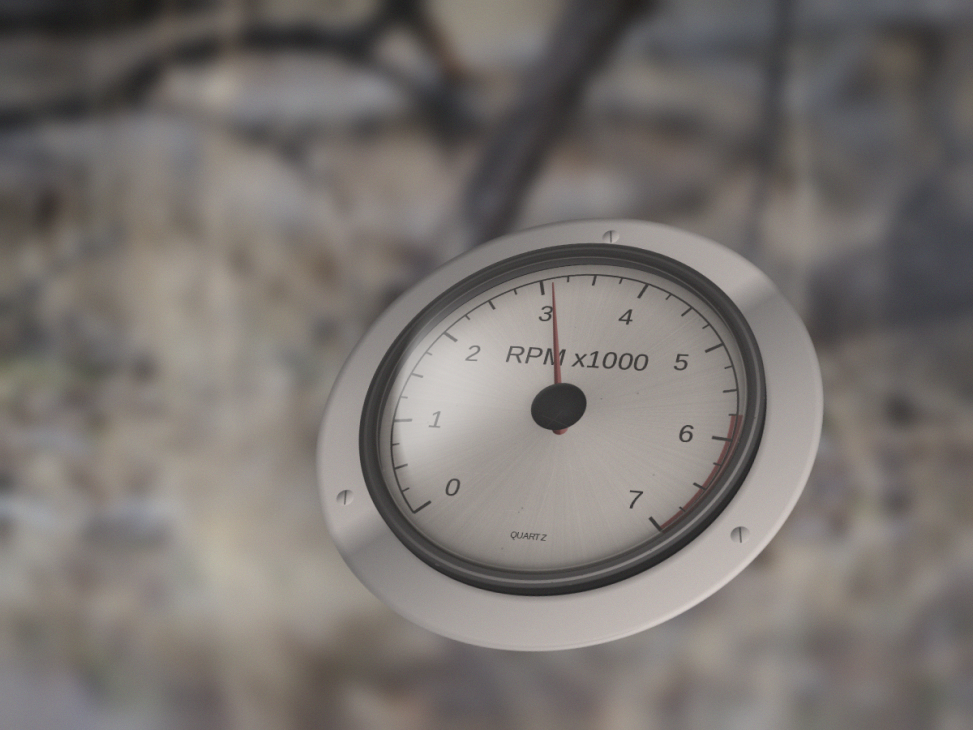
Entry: 3125 rpm
